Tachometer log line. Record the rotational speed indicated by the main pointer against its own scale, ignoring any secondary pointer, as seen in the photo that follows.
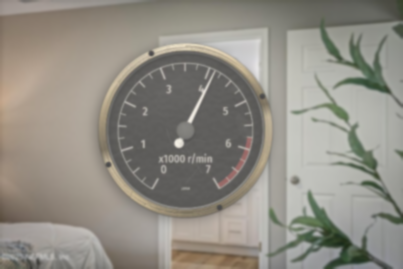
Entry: 4125 rpm
